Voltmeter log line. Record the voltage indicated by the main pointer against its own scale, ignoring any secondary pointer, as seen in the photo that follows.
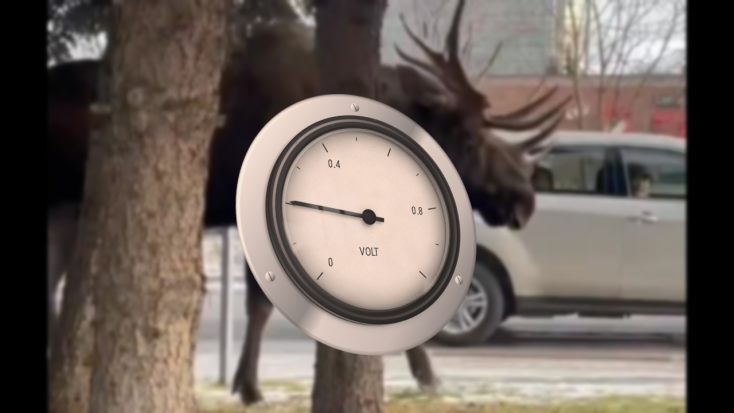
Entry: 0.2 V
